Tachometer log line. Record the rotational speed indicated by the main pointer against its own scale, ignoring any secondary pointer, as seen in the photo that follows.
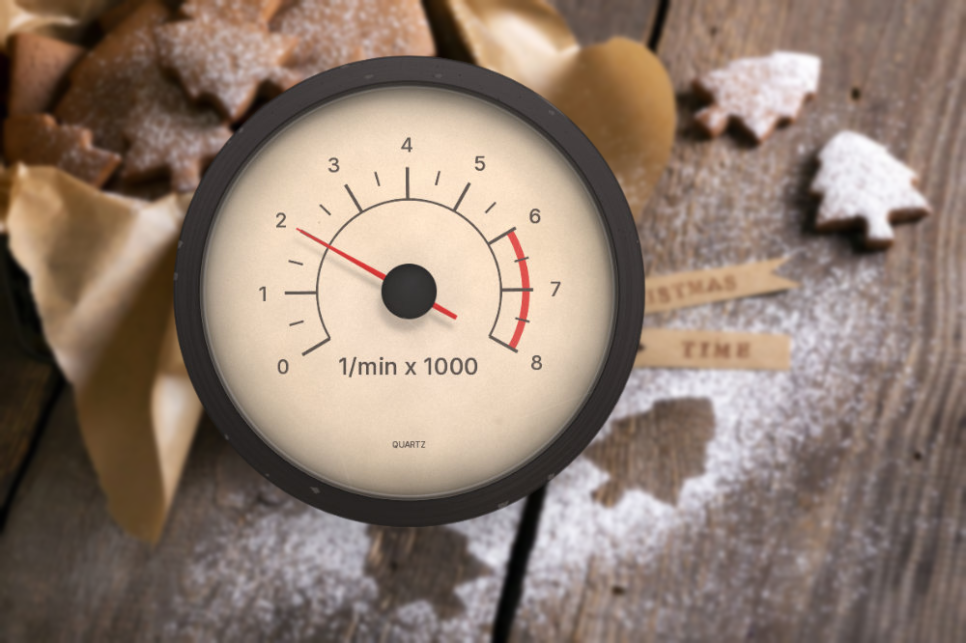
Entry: 2000 rpm
